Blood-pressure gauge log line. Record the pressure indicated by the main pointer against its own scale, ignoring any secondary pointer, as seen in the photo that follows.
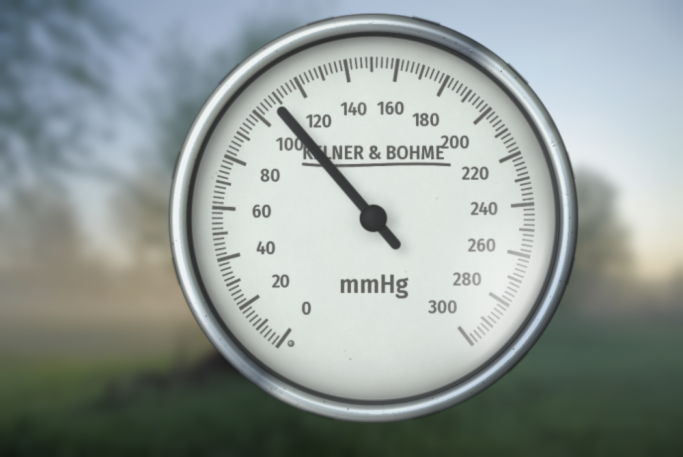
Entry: 108 mmHg
